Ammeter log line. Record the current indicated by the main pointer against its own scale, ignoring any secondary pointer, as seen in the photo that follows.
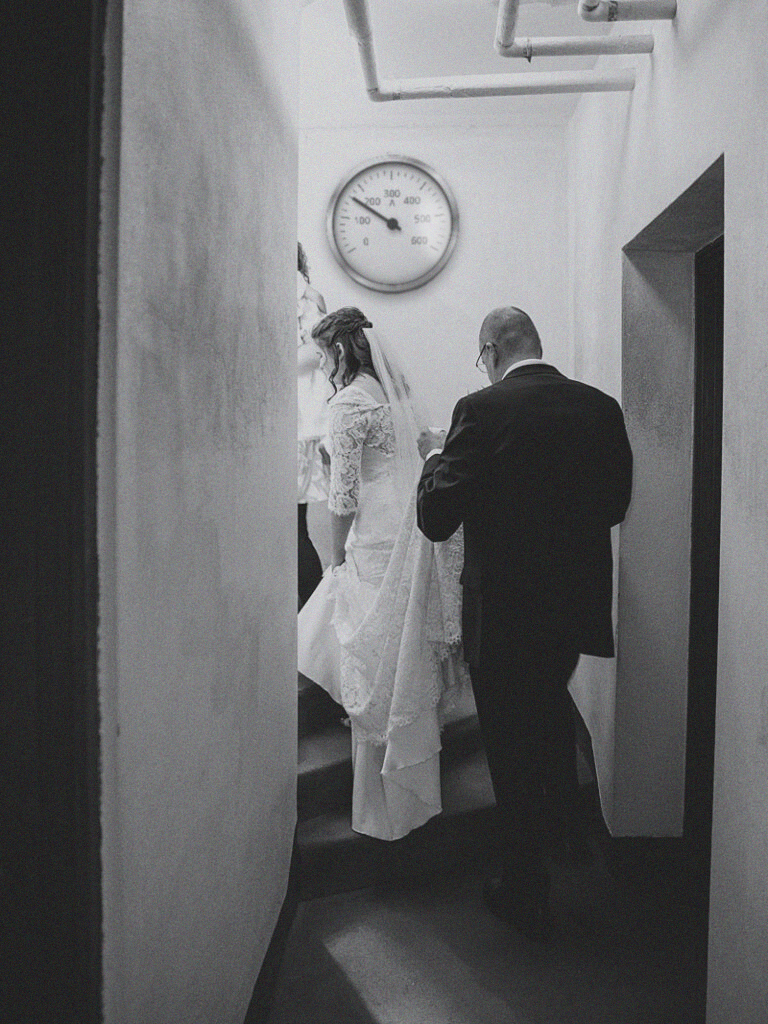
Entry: 160 A
